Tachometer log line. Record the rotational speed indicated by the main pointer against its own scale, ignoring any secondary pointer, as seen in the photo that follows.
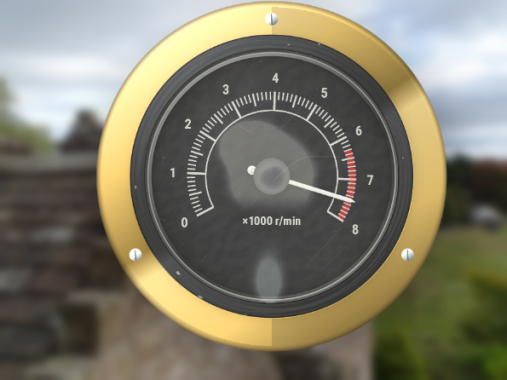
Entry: 7500 rpm
